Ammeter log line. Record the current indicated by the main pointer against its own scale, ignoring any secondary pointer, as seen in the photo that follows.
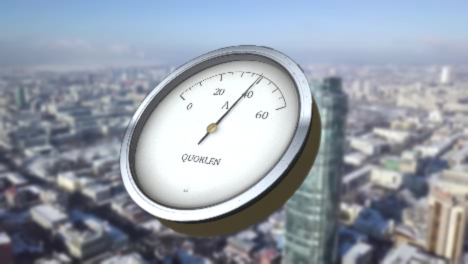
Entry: 40 A
